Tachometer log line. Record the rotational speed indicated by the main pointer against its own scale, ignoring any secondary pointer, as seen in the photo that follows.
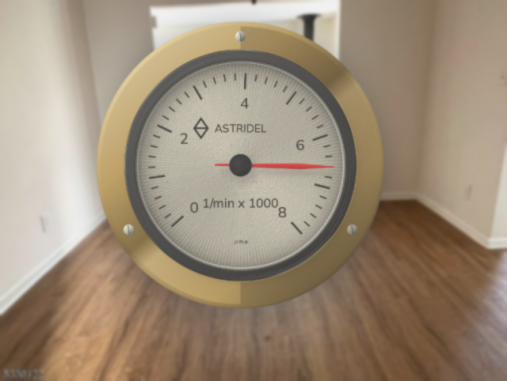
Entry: 6600 rpm
